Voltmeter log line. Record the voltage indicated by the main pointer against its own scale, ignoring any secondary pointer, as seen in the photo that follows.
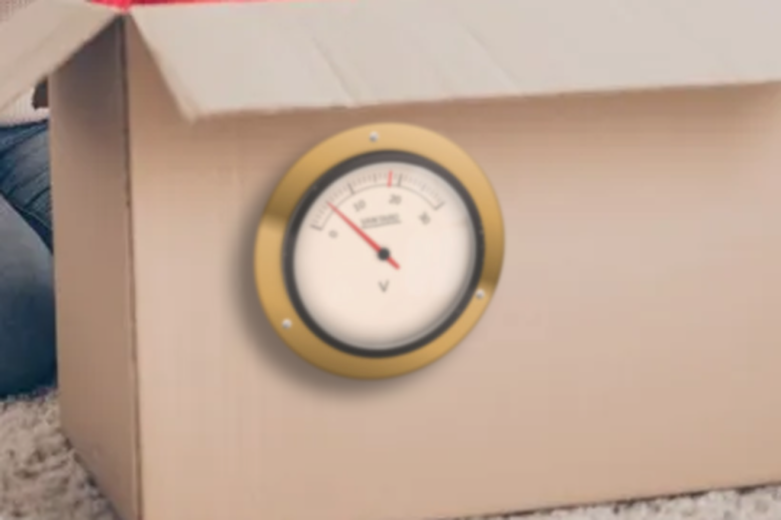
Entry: 5 V
